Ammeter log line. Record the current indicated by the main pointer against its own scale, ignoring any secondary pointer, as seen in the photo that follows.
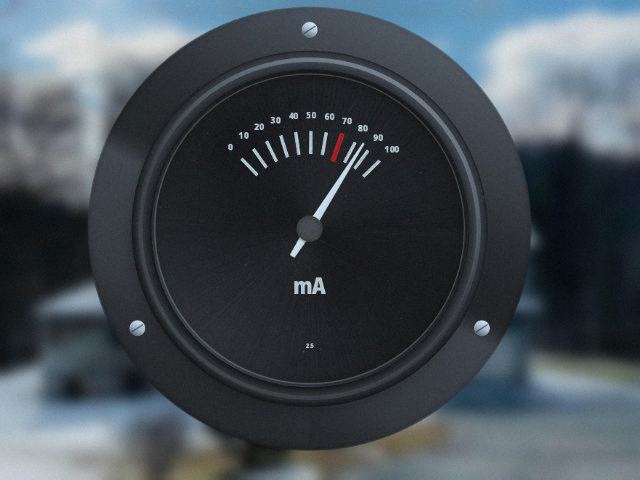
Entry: 85 mA
